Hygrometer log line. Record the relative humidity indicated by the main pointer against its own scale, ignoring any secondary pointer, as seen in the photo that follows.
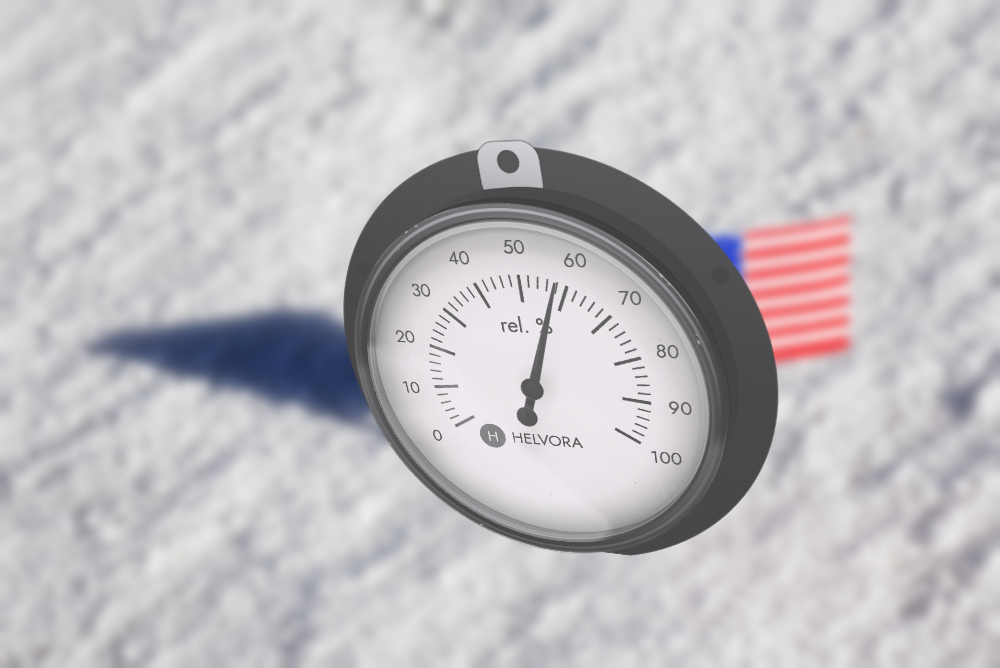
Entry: 58 %
